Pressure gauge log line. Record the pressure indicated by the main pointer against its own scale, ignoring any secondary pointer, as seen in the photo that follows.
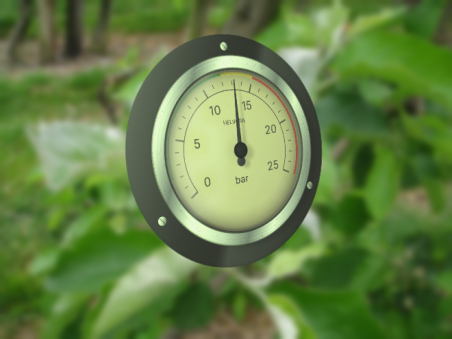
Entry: 13 bar
